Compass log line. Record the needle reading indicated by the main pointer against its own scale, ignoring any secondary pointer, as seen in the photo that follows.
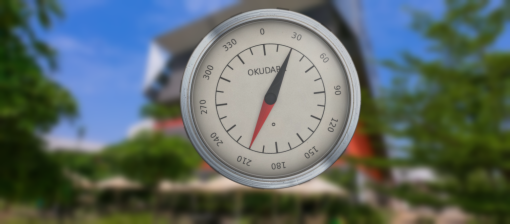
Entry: 210 °
